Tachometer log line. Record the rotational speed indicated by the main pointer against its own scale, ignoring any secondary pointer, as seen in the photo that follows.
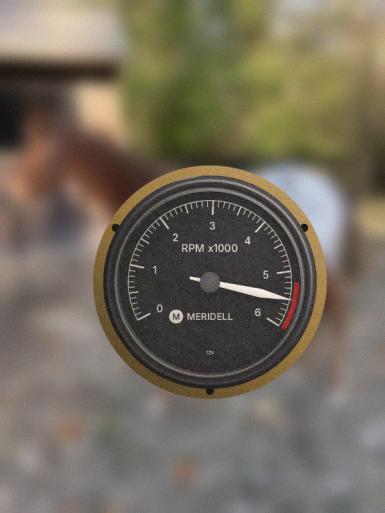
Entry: 5500 rpm
